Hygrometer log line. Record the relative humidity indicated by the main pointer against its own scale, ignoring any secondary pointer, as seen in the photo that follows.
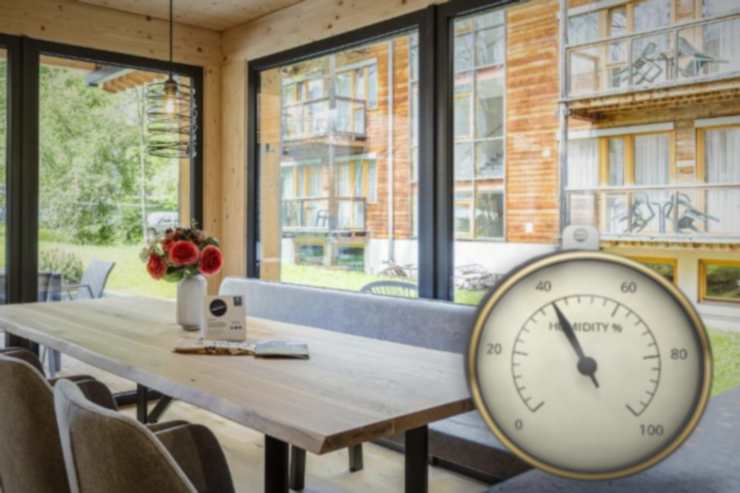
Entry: 40 %
